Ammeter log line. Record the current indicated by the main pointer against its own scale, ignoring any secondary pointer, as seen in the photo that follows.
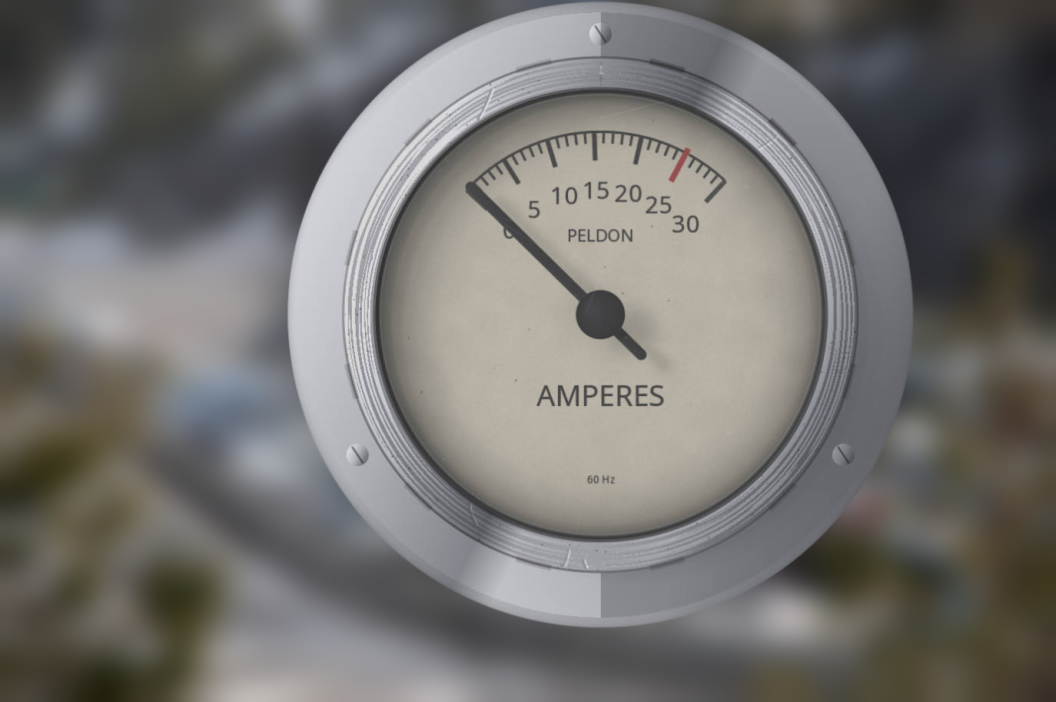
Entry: 0.5 A
